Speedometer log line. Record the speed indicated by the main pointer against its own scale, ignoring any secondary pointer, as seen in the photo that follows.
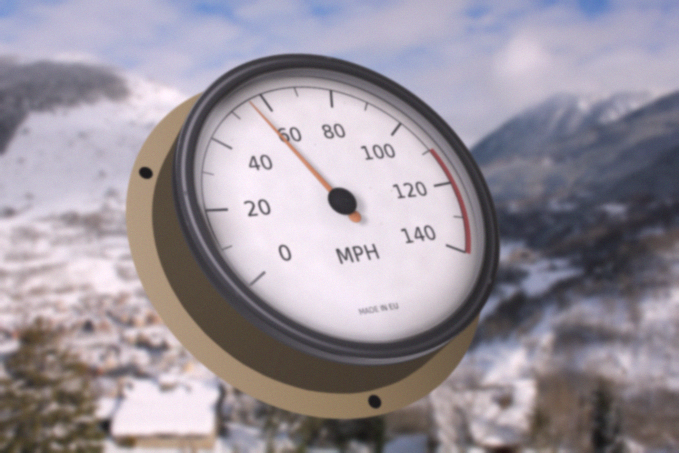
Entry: 55 mph
